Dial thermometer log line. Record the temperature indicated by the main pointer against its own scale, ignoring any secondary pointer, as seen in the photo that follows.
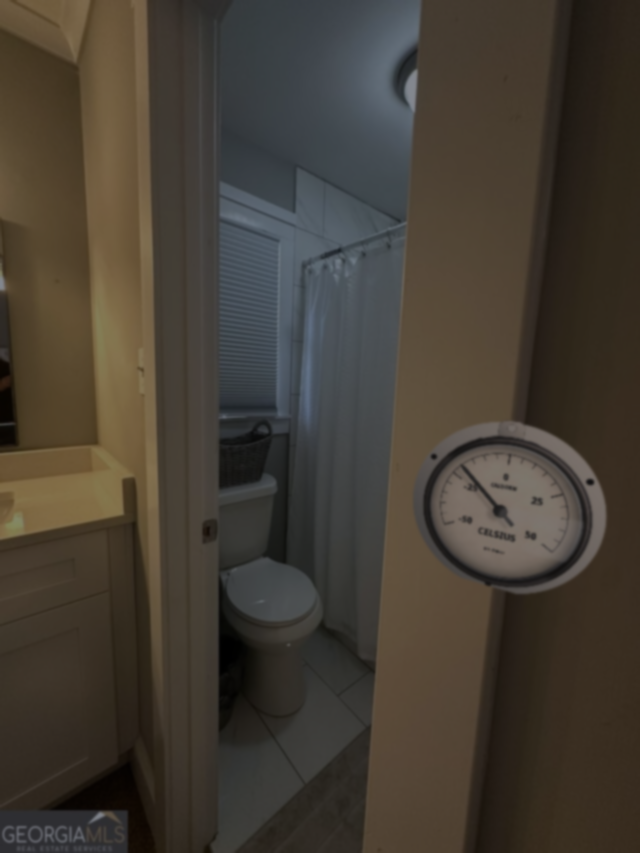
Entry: -20 °C
